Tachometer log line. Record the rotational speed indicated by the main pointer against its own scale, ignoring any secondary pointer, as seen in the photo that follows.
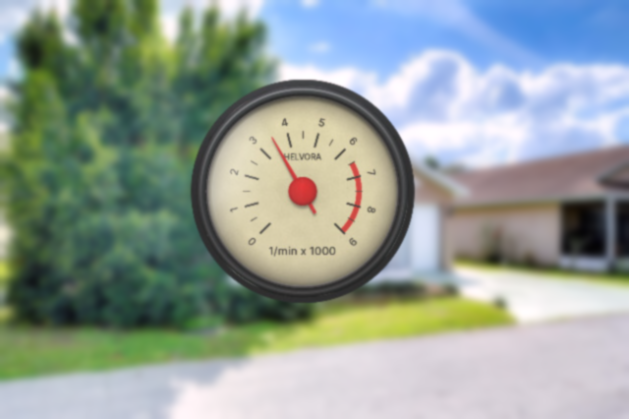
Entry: 3500 rpm
